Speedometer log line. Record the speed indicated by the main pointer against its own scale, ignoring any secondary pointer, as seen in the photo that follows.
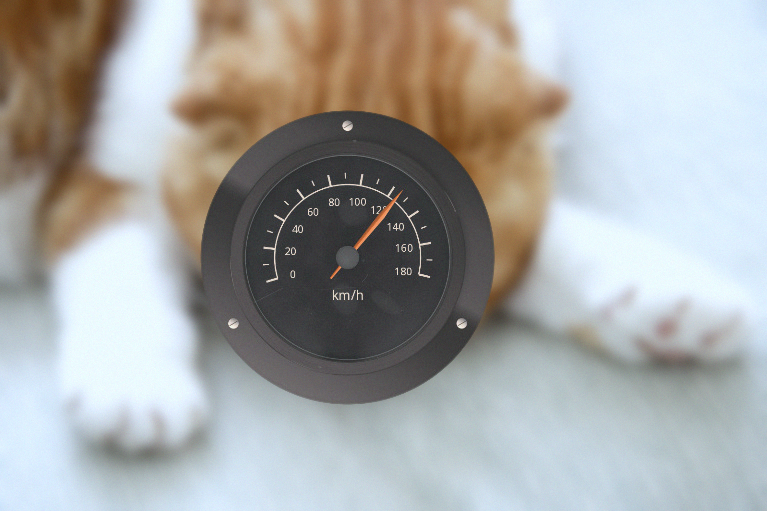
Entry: 125 km/h
